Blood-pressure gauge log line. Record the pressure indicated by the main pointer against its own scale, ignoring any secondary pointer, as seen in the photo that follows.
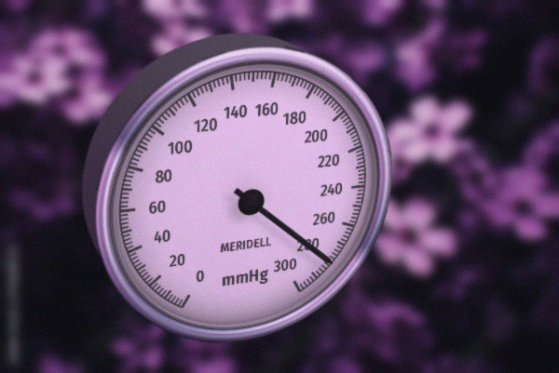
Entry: 280 mmHg
